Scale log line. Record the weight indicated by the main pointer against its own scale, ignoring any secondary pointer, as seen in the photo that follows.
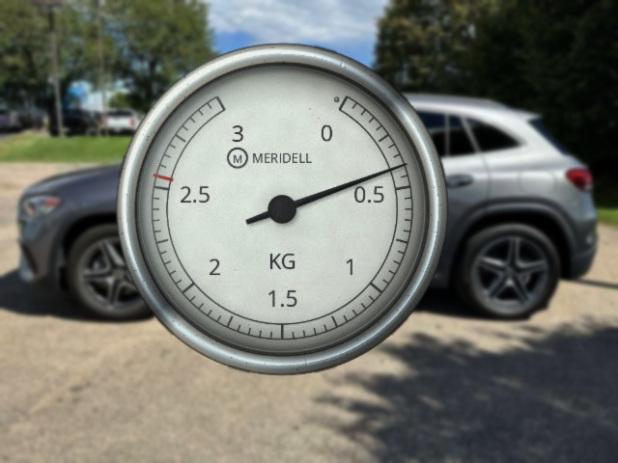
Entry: 0.4 kg
